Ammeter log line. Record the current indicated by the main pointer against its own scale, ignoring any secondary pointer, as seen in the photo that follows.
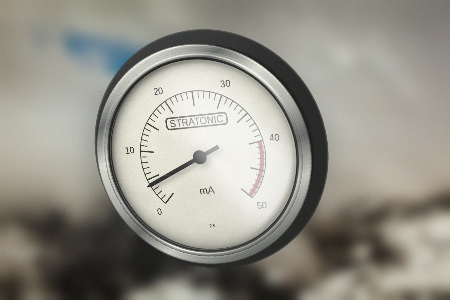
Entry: 4 mA
